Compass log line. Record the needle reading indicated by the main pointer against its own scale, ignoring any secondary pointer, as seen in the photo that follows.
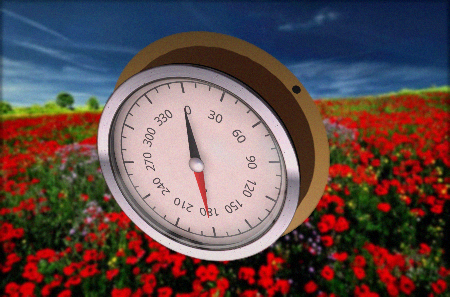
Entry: 180 °
